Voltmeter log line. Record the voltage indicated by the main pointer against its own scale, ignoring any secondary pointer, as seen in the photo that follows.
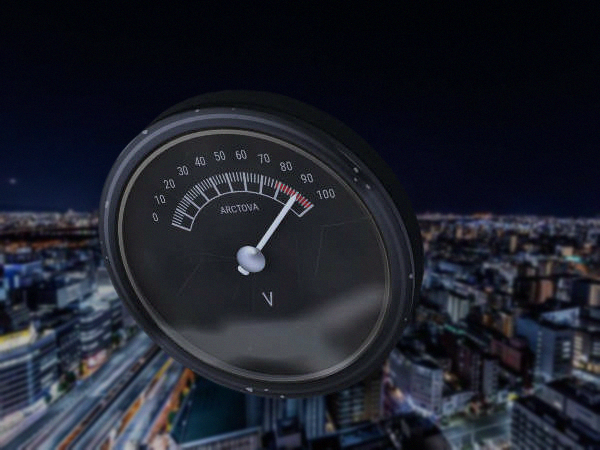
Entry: 90 V
